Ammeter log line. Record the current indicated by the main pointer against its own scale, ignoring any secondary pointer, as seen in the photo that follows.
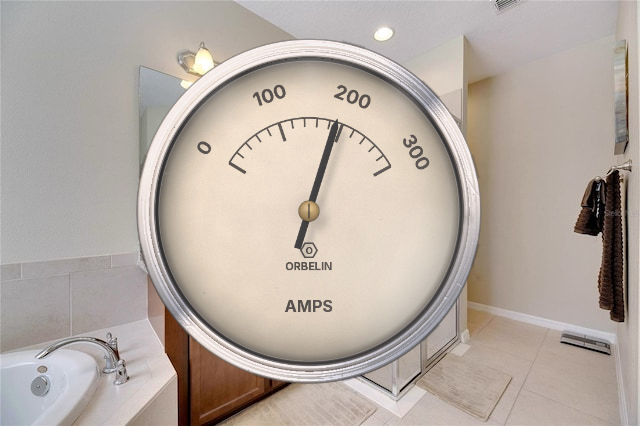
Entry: 190 A
